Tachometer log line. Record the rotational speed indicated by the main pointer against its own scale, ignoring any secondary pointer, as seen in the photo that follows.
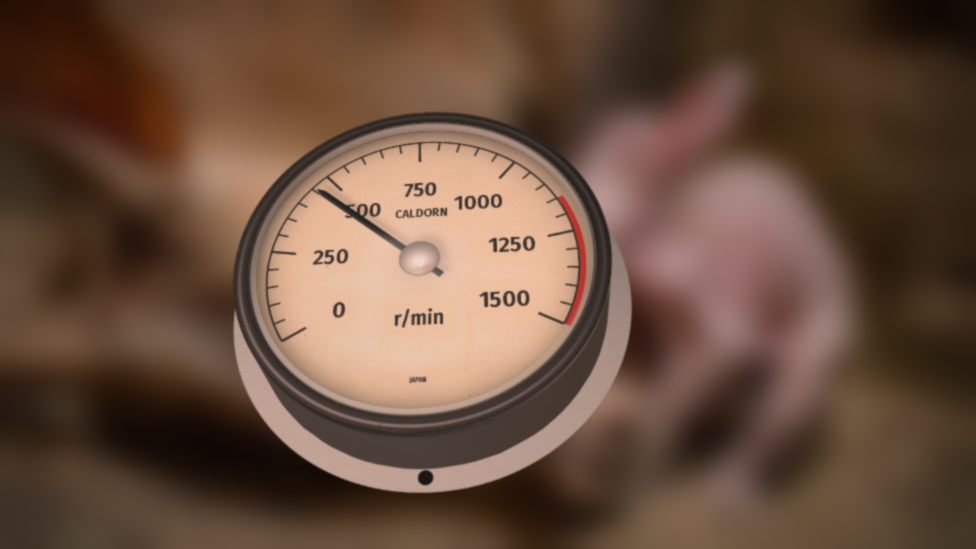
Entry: 450 rpm
